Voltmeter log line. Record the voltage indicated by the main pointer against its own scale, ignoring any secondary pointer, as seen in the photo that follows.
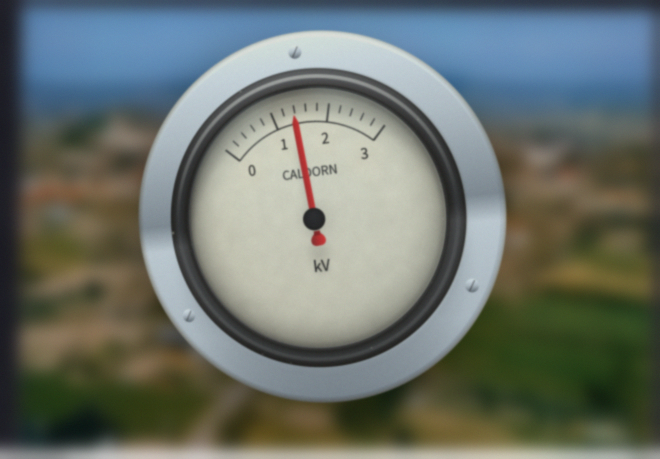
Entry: 1.4 kV
